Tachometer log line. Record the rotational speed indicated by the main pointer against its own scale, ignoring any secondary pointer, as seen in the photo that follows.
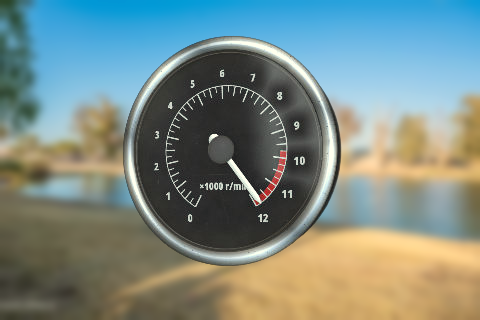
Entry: 11750 rpm
